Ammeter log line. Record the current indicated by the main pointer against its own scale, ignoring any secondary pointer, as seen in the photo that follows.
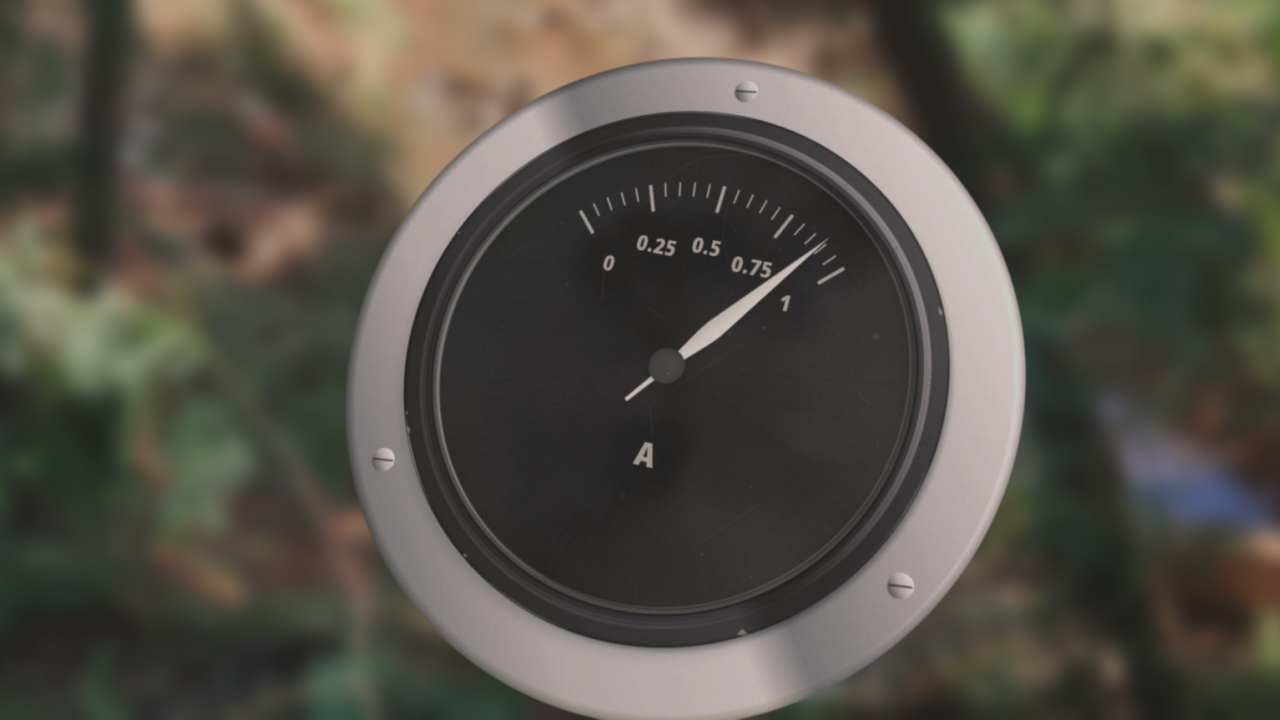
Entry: 0.9 A
